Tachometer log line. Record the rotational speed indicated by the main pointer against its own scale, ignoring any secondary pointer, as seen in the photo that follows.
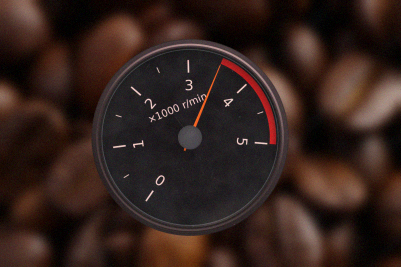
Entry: 3500 rpm
